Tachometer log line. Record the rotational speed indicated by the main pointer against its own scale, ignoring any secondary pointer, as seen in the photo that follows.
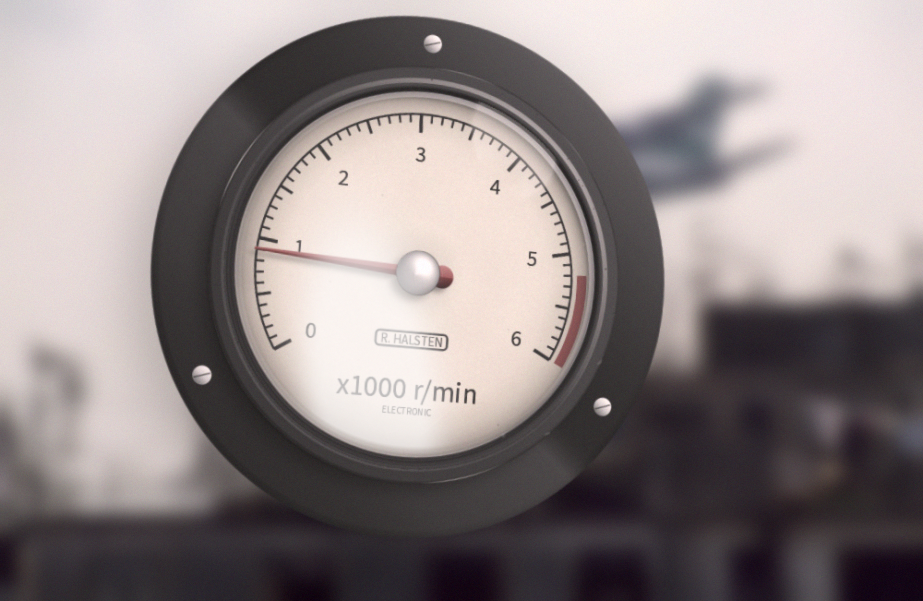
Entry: 900 rpm
